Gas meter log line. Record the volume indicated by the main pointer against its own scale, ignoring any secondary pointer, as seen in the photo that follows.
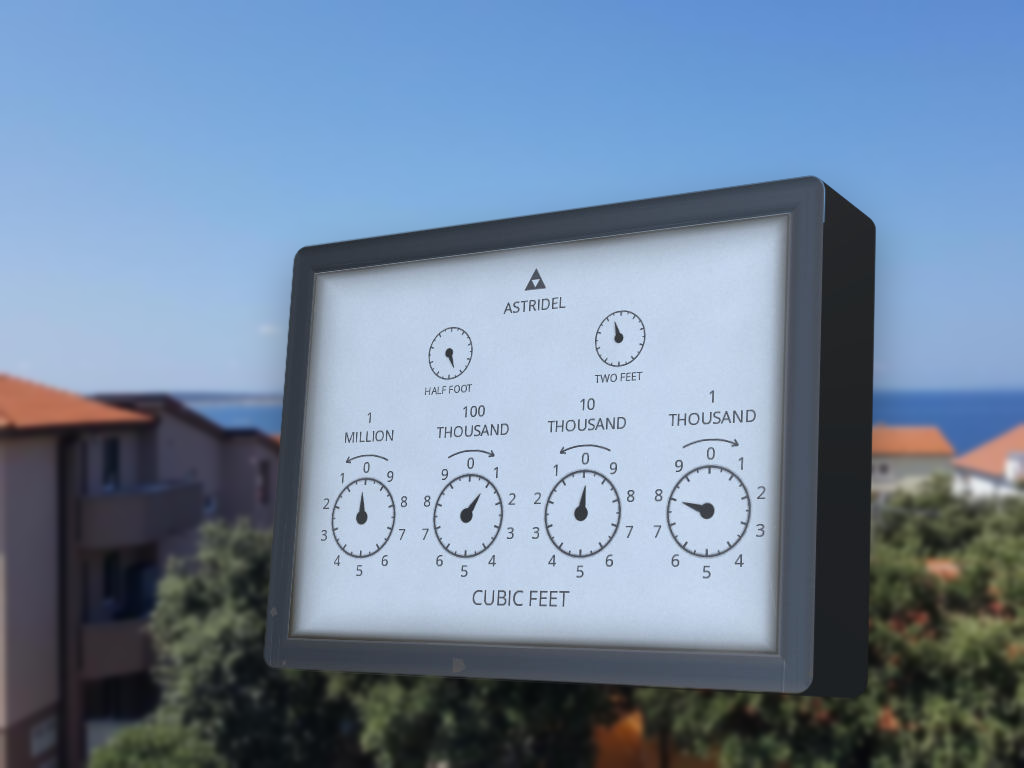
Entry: 9800 ft³
